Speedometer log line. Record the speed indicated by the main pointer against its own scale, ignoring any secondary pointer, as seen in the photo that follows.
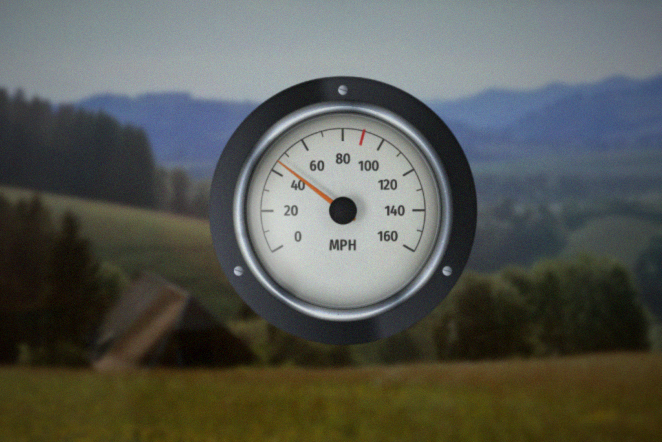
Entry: 45 mph
